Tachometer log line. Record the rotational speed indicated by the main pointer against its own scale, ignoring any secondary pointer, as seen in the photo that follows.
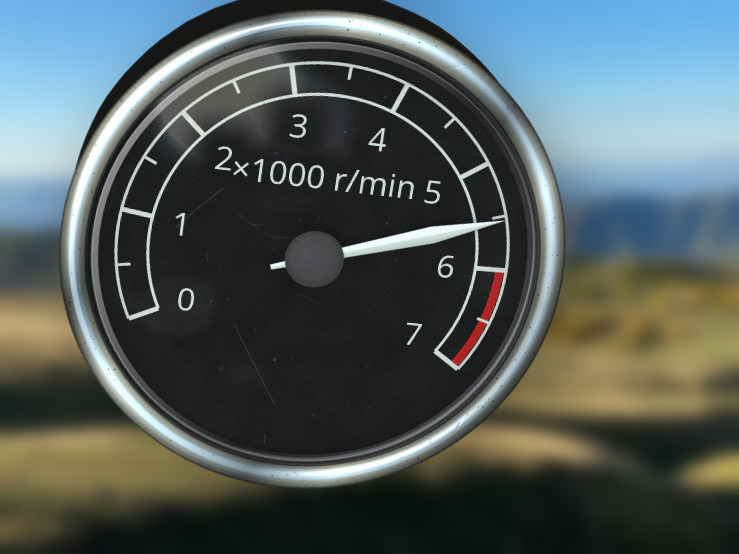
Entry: 5500 rpm
